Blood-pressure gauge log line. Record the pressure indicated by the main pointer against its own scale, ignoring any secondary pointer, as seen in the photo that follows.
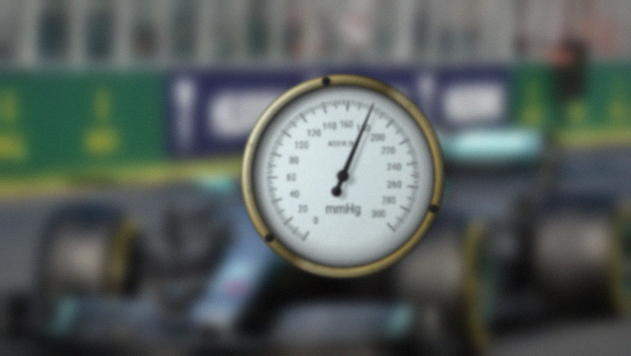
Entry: 180 mmHg
